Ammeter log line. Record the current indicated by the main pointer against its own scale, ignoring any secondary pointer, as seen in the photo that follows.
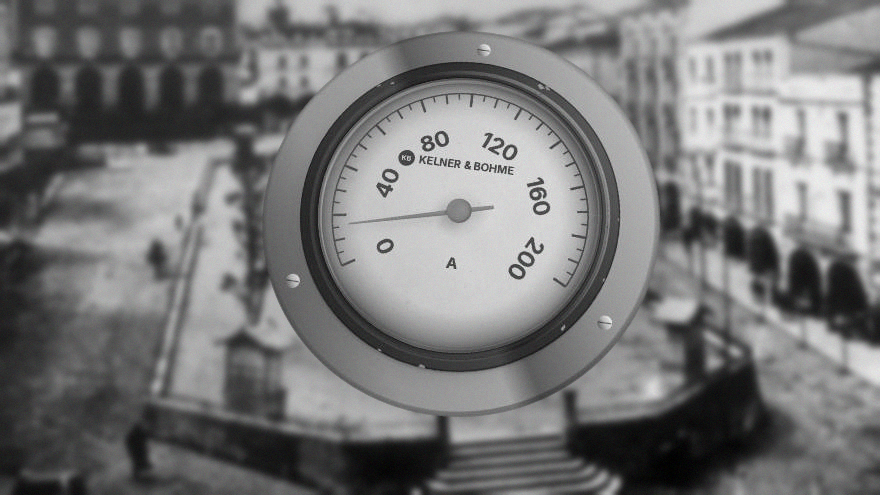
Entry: 15 A
